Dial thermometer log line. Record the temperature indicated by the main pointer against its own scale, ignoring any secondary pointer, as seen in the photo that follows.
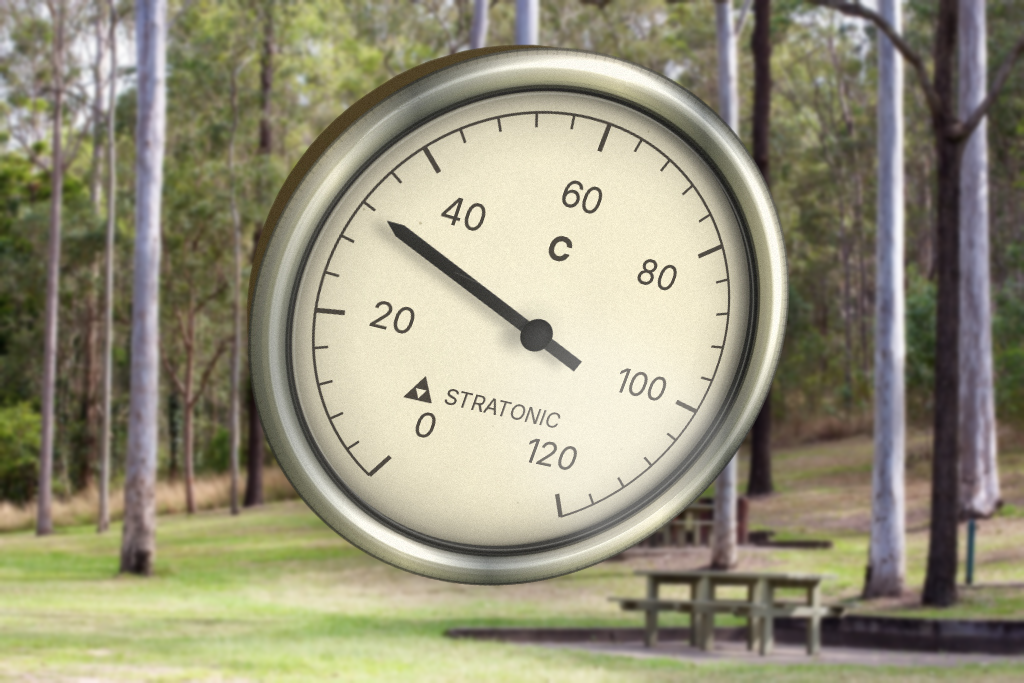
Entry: 32 °C
